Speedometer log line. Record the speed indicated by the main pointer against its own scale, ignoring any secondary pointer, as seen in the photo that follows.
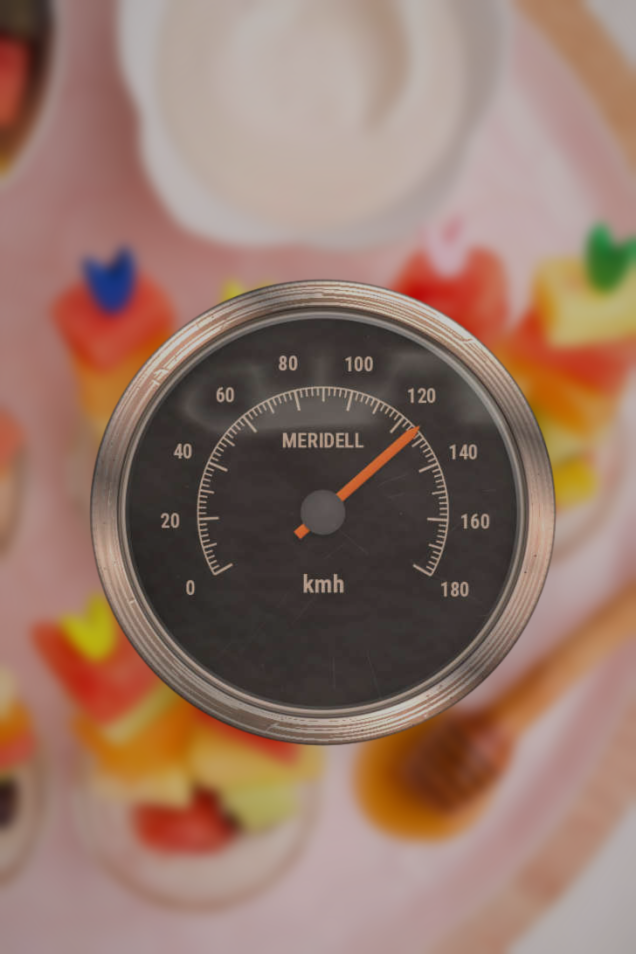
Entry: 126 km/h
